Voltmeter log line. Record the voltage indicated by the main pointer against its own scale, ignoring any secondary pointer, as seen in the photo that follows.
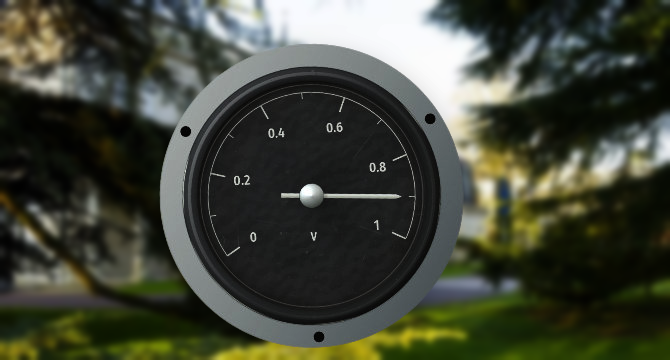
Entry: 0.9 V
